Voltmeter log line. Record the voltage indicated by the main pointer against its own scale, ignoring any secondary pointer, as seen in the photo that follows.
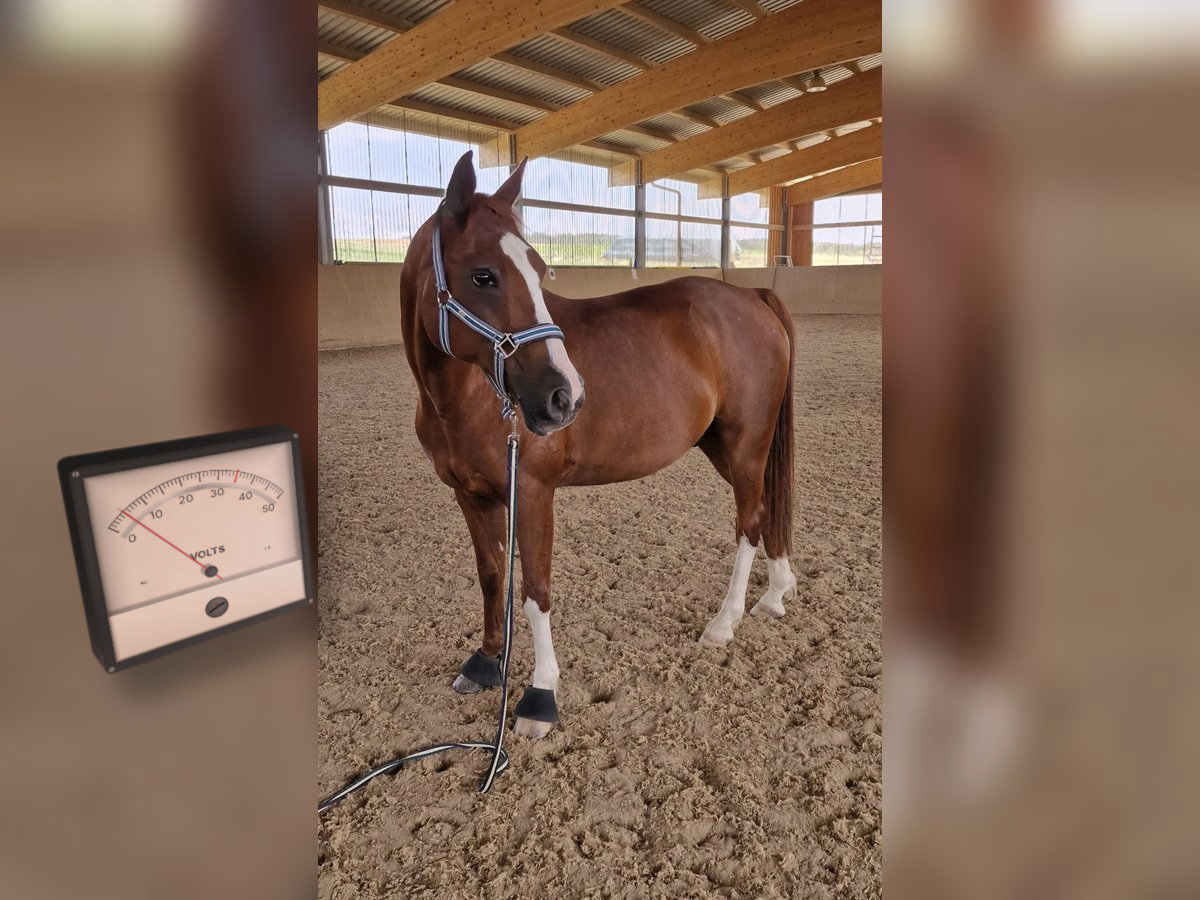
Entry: 5 V
